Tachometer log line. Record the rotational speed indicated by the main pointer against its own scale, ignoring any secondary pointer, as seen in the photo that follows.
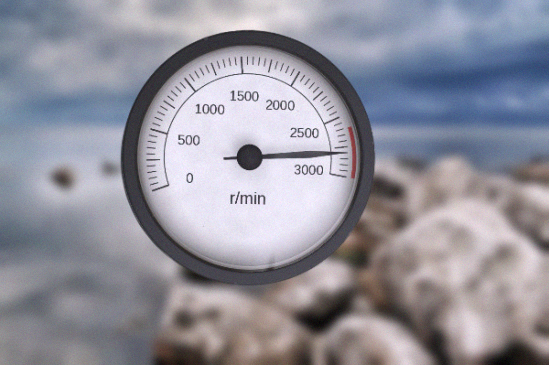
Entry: 2800 rpm
